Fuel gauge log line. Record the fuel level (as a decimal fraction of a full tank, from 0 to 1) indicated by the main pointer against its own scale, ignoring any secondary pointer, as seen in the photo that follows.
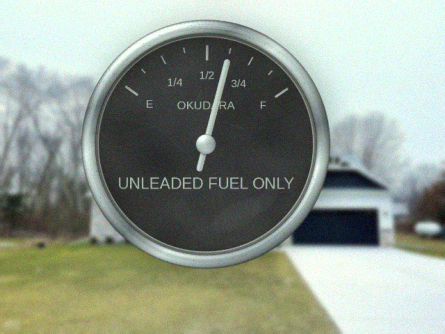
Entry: 0.625
